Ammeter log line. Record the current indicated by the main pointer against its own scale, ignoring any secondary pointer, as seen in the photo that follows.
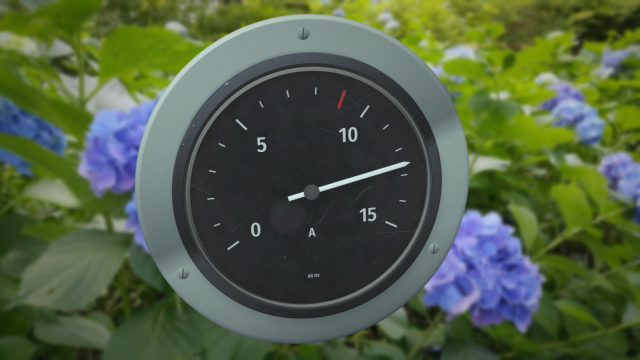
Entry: 12.5 A
